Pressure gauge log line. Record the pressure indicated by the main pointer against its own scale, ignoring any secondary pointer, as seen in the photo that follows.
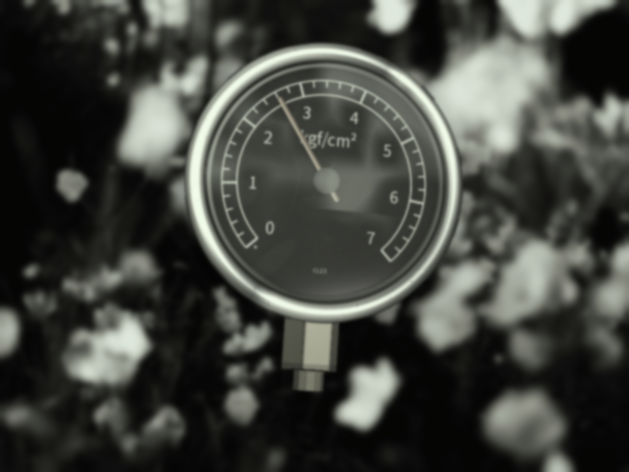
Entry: 2.6 kg/cm²
